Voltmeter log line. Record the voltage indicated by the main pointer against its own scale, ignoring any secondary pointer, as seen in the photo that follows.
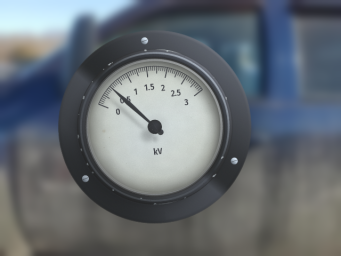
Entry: 0.5 kV
